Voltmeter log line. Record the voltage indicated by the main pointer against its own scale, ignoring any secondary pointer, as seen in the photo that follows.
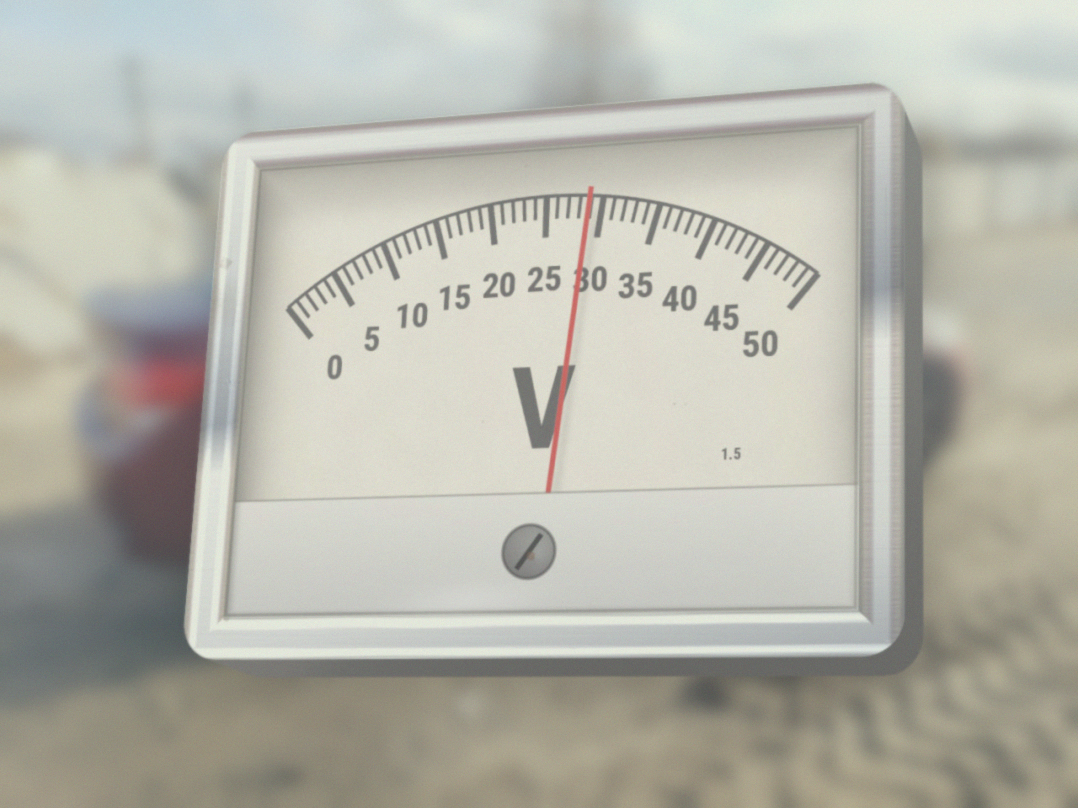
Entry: 29 V
